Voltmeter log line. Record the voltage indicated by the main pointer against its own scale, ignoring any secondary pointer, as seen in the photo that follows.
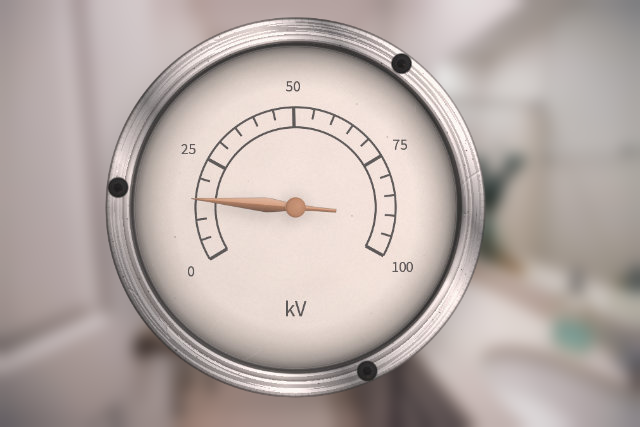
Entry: 15 kV
